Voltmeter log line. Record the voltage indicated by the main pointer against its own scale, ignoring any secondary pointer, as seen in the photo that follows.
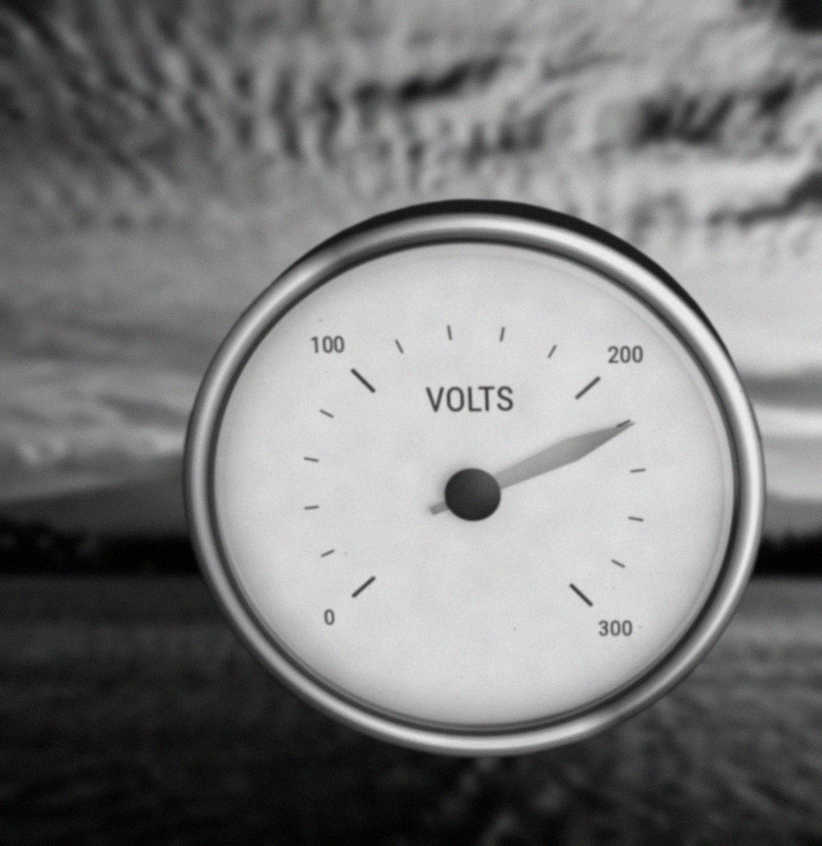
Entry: 220 V
